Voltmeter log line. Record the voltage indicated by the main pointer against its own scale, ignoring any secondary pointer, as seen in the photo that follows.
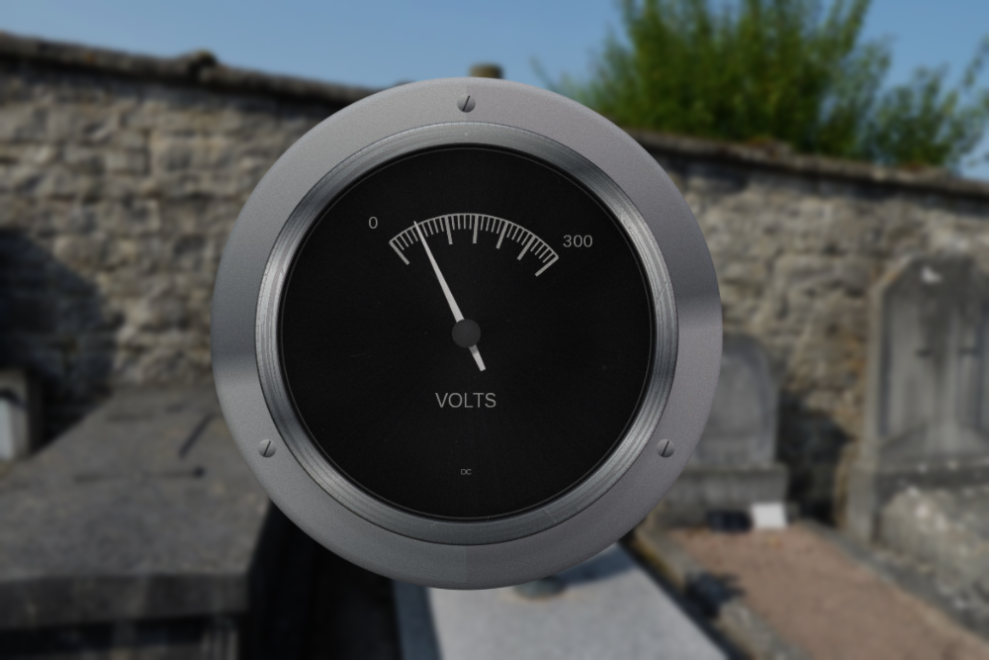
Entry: 50 V
